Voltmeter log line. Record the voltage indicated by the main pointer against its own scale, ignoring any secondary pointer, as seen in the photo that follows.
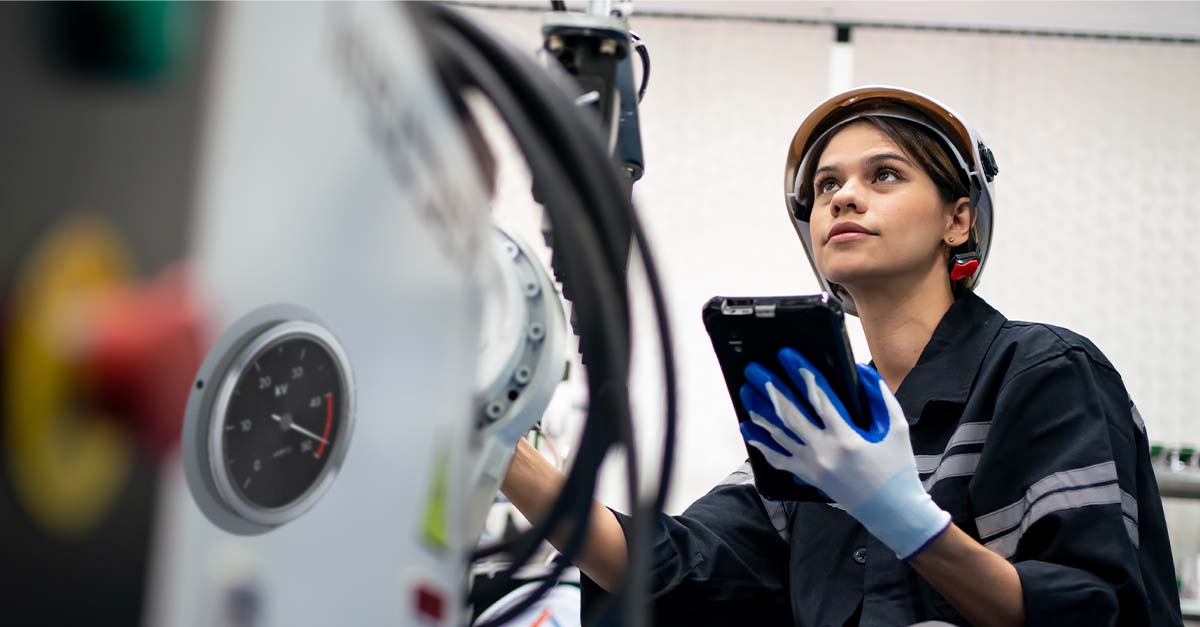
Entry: 47.5 kV
